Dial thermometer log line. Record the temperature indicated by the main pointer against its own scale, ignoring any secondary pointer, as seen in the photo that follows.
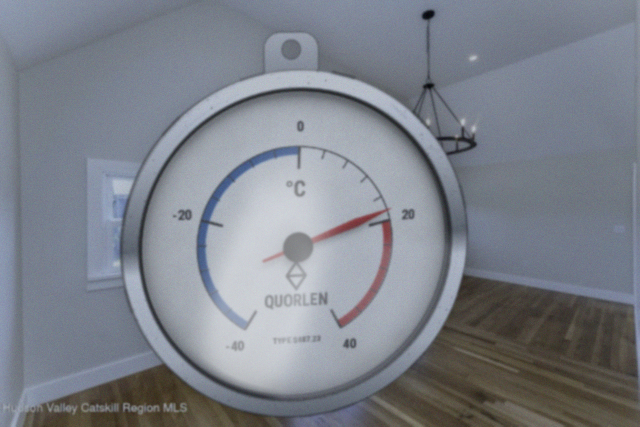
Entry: 18 °C
